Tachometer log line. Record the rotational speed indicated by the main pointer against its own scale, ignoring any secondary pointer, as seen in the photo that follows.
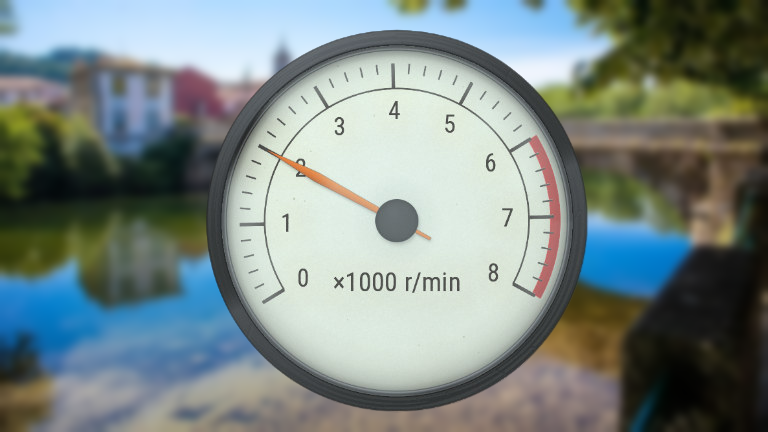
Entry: 2000 rpm
